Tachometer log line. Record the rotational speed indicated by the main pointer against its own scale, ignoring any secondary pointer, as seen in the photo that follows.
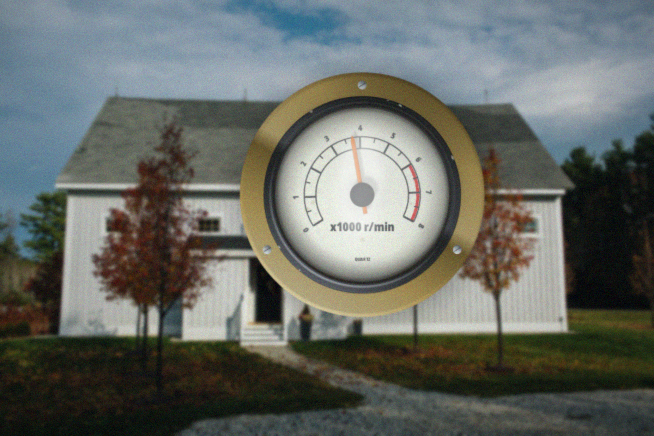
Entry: 3750 rpm
